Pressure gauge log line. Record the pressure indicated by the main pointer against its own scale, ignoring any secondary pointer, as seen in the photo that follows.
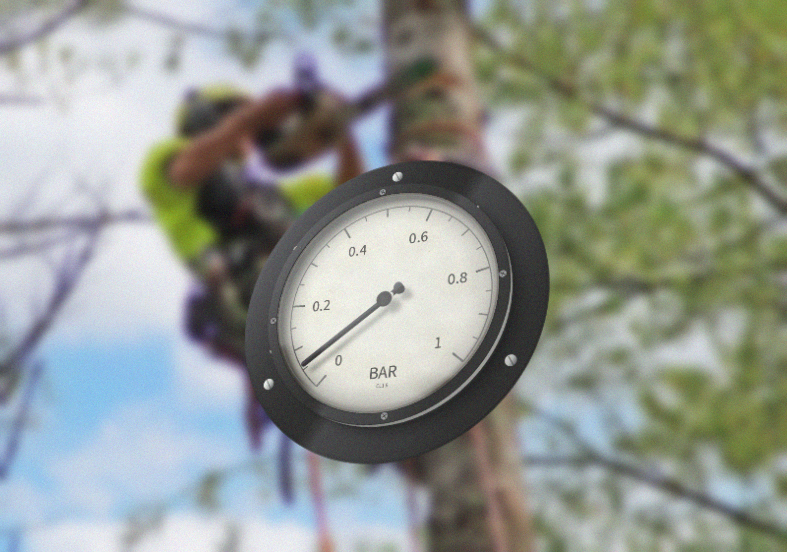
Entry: 0.05 bar
